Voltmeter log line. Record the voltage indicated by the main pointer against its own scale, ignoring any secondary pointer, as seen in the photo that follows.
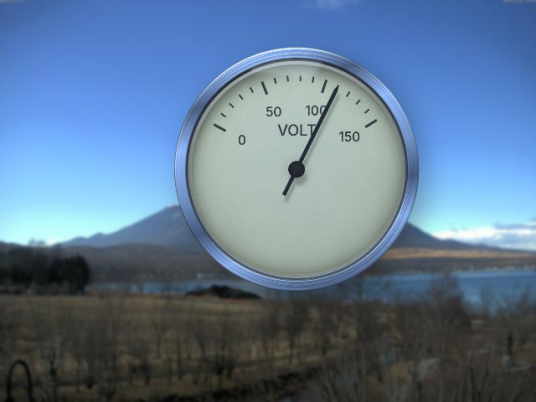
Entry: 110 V
